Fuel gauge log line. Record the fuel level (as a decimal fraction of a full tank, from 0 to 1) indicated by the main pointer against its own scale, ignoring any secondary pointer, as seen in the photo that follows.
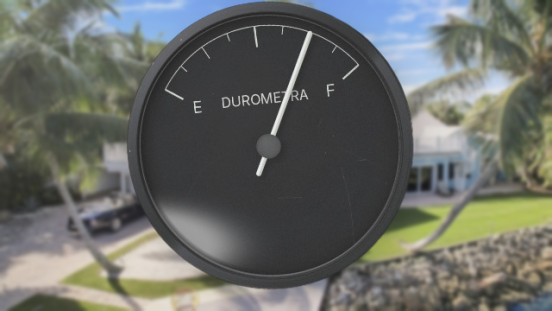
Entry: 0.75
